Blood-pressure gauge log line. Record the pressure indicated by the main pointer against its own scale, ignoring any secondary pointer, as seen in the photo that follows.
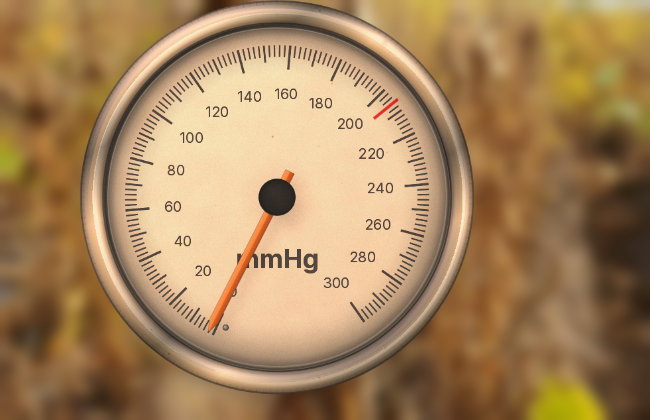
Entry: 2 mmHg
